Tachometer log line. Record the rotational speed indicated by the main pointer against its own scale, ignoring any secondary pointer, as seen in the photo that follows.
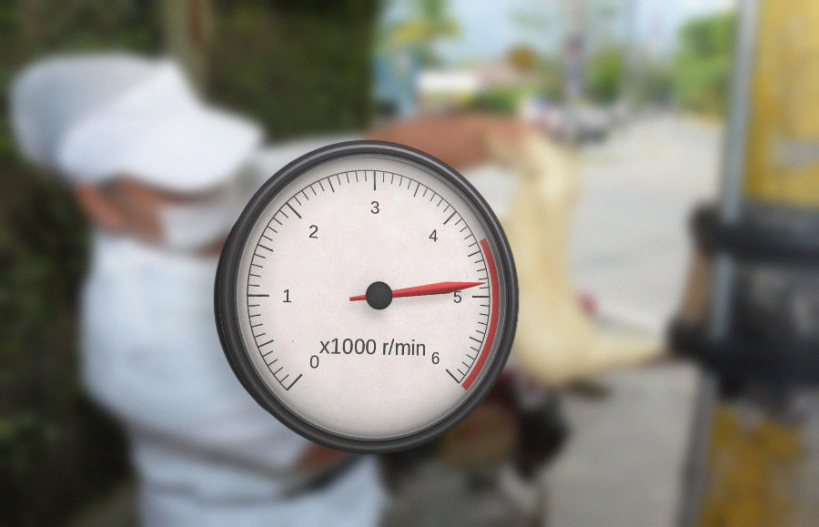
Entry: 4850 rpm
